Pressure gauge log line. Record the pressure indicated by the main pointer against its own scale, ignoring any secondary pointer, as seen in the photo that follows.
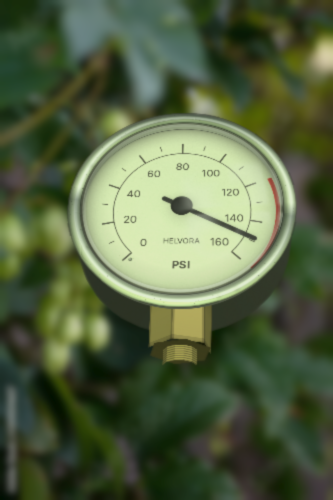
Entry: 150 psi
